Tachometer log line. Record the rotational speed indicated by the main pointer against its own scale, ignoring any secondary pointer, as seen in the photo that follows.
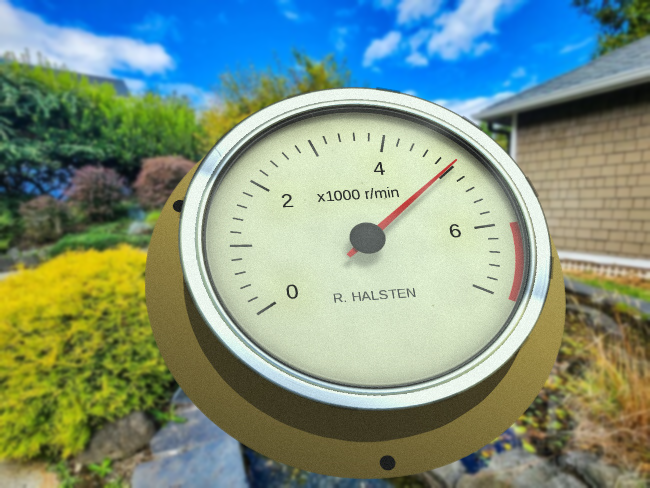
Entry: 5000 rpm
